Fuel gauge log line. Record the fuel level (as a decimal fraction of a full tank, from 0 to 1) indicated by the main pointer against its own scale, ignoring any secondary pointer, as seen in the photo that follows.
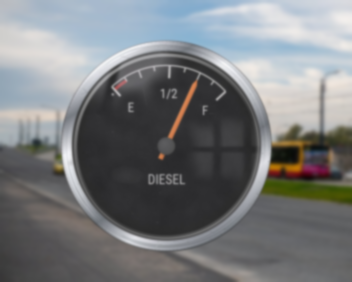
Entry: 0.75
